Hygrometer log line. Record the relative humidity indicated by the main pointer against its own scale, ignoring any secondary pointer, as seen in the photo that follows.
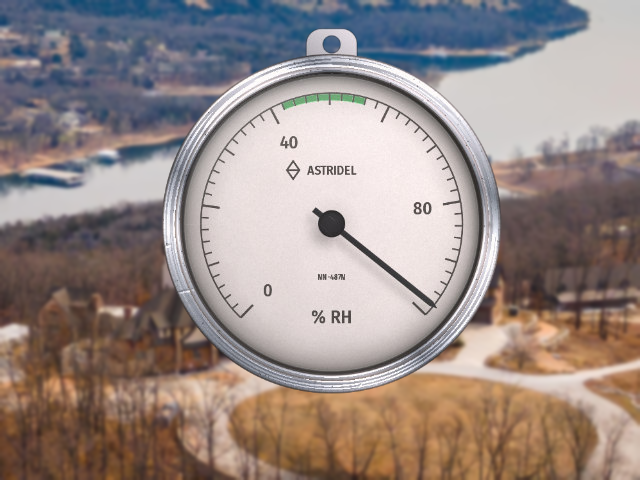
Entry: 98 %
